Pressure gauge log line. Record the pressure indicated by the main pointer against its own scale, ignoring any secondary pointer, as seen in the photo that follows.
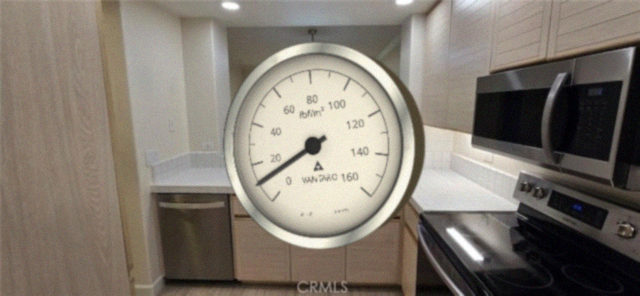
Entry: 10 psi
